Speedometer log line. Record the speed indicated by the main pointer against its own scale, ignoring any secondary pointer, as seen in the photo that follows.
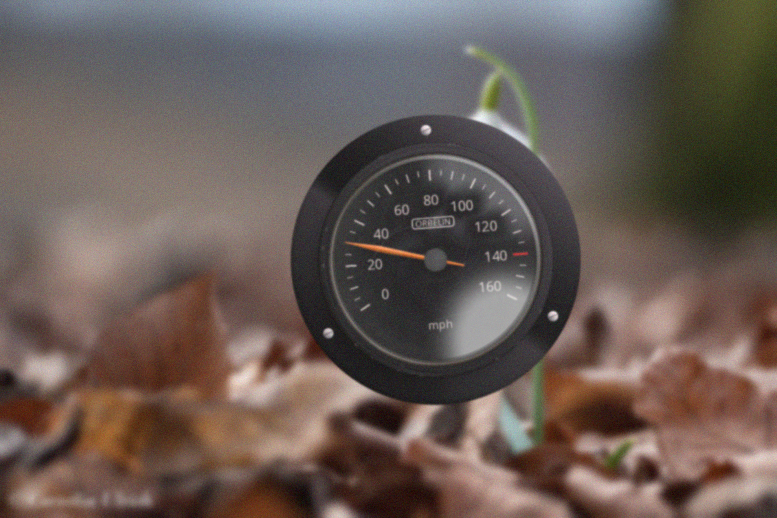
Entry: 30 mph
